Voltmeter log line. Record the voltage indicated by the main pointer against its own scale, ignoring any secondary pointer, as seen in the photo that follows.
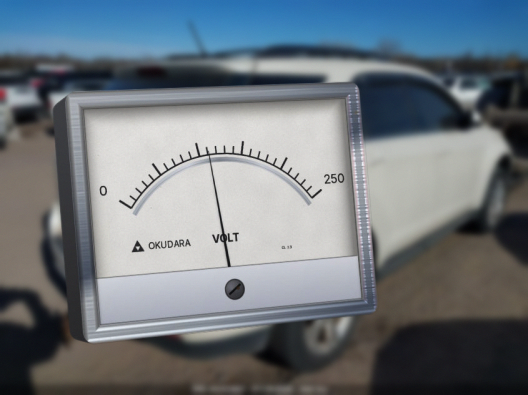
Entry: 110 V
